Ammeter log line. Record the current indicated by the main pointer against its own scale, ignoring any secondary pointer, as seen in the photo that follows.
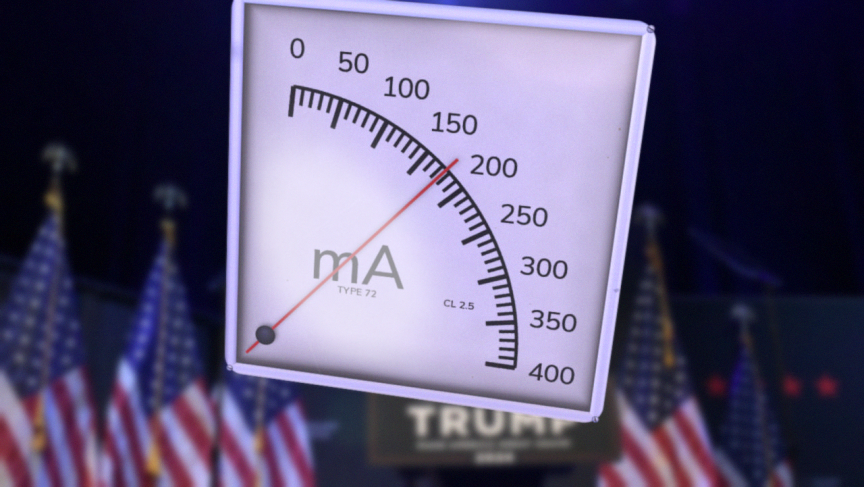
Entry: 175 mA
